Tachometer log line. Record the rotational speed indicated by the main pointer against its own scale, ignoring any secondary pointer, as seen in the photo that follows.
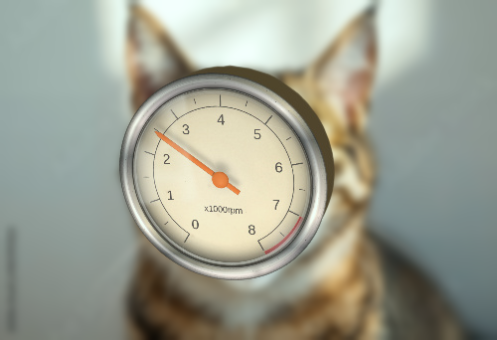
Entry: 2500 rpm
